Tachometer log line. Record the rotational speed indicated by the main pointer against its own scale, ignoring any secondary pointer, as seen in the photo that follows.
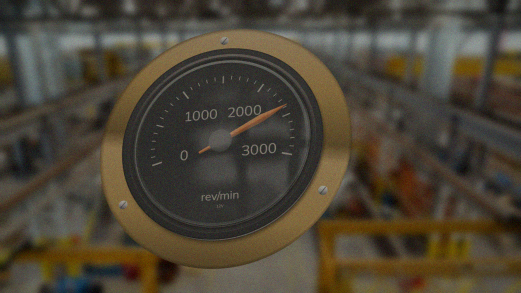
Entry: 2400 rpm
